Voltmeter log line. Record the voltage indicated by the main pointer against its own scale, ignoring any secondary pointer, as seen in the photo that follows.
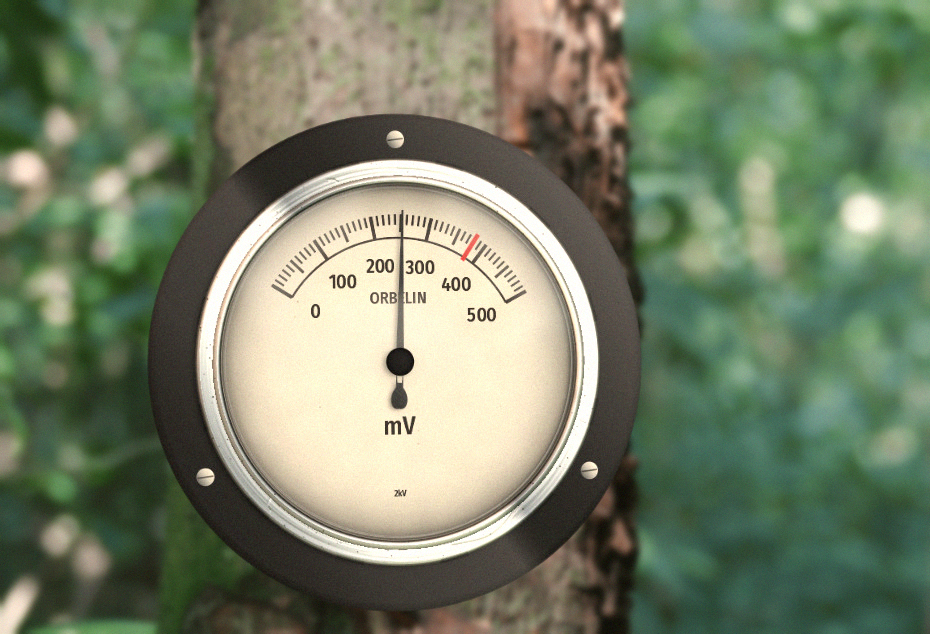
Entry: 250 mV
